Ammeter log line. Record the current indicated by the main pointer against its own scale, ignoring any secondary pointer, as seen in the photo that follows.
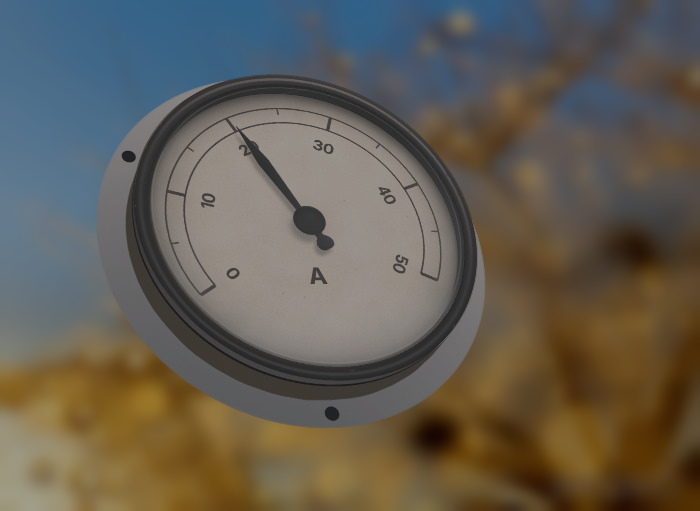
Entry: 20 A
